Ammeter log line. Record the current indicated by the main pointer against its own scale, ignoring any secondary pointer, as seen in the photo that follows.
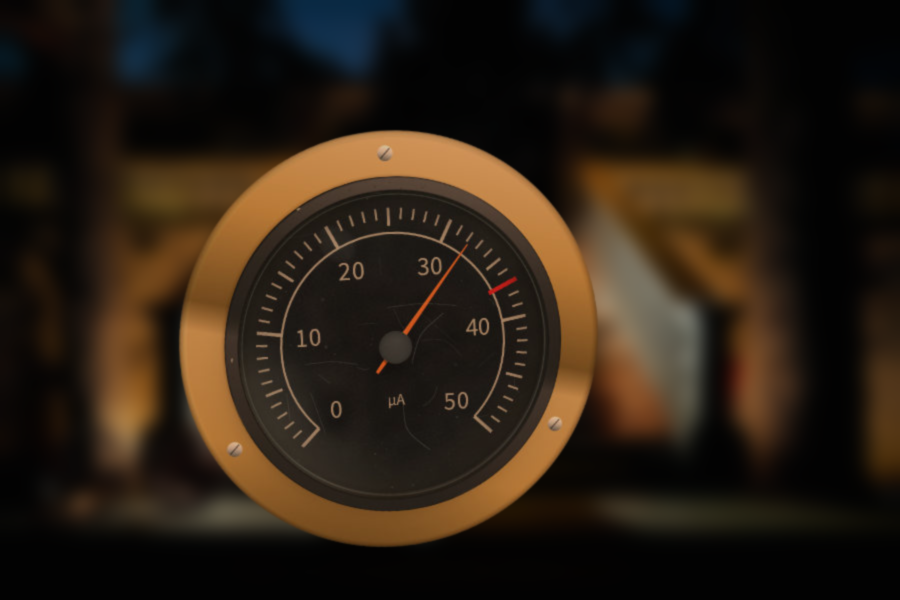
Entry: 32 µA
